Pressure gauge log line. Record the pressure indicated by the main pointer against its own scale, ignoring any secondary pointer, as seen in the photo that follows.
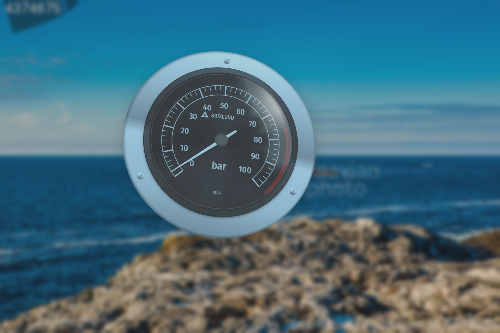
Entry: 2 bar
